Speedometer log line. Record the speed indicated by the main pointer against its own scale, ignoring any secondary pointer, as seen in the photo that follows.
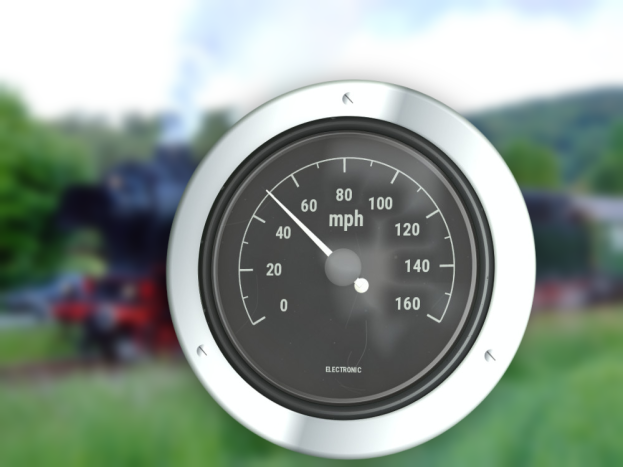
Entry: 50 mph
